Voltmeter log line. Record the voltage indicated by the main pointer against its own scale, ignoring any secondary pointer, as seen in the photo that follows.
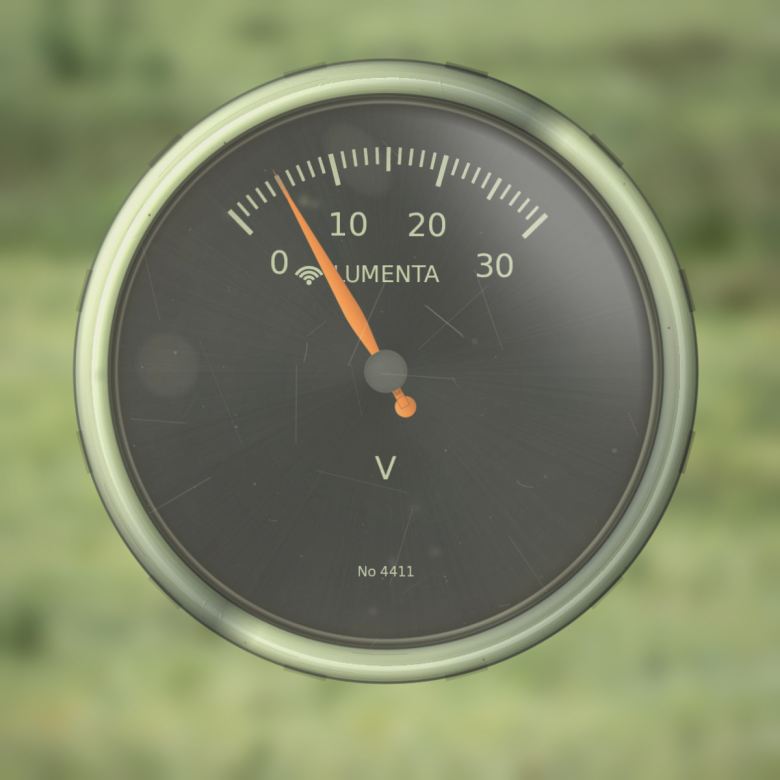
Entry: 5 V
